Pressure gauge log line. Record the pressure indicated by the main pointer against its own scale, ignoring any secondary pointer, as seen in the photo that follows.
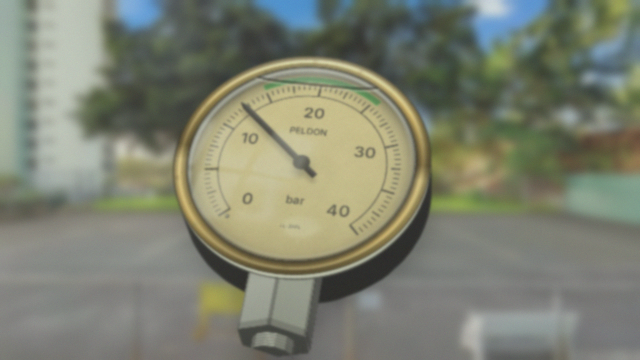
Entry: 12.5 bar
